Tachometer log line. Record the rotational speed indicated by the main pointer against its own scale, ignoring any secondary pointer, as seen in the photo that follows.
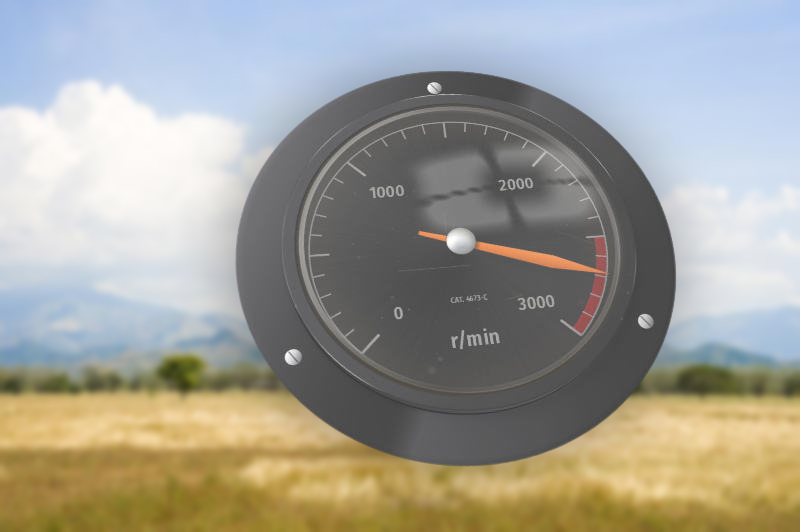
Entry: 2700 rpm
